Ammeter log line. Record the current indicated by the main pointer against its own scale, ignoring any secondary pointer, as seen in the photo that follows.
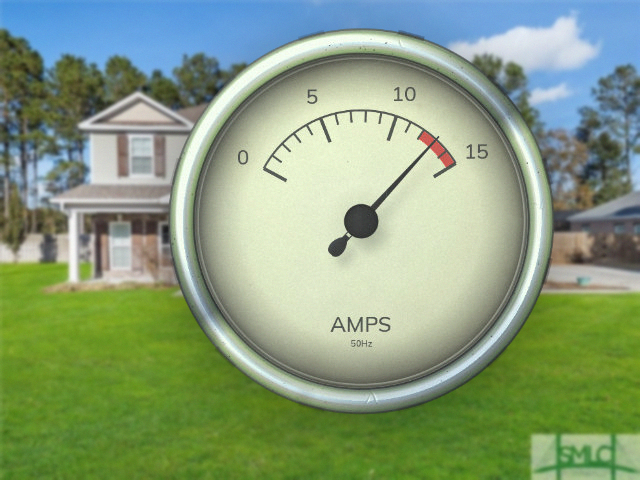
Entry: 13 A
